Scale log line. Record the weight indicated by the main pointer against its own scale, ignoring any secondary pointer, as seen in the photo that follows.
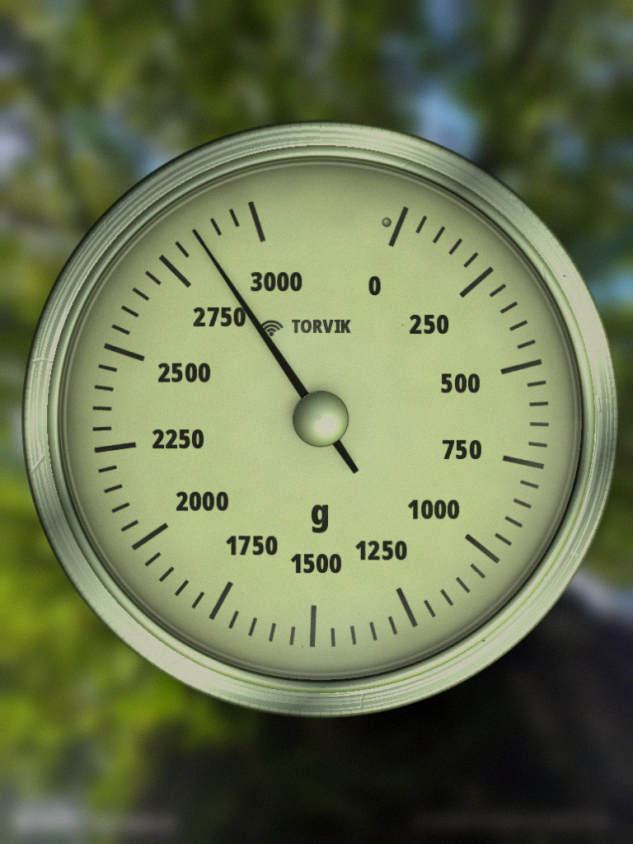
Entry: 2850 g
